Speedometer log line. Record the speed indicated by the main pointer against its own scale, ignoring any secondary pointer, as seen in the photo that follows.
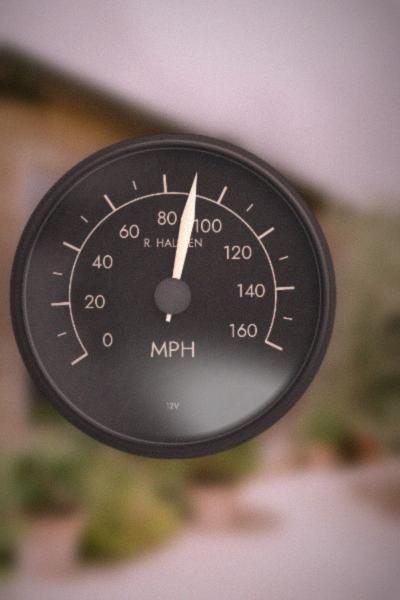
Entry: 90 mph
